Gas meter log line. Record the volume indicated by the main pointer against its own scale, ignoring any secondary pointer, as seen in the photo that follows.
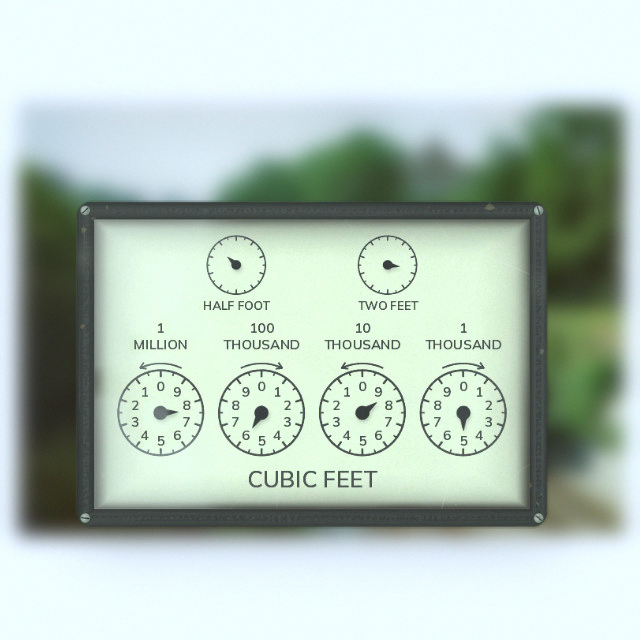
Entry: 758500 ft³
